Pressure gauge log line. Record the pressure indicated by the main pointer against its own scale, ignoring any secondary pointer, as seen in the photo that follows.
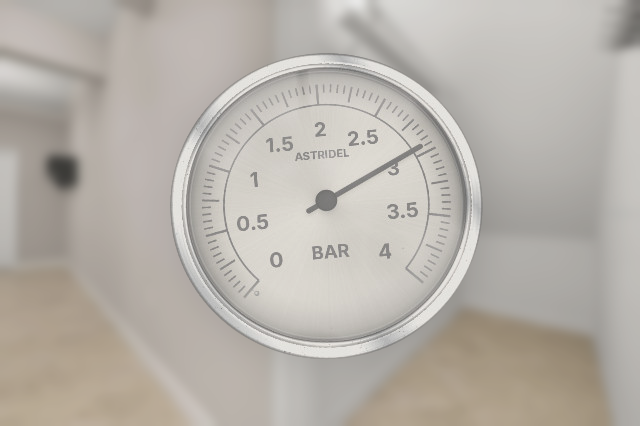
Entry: 2.95 bar
